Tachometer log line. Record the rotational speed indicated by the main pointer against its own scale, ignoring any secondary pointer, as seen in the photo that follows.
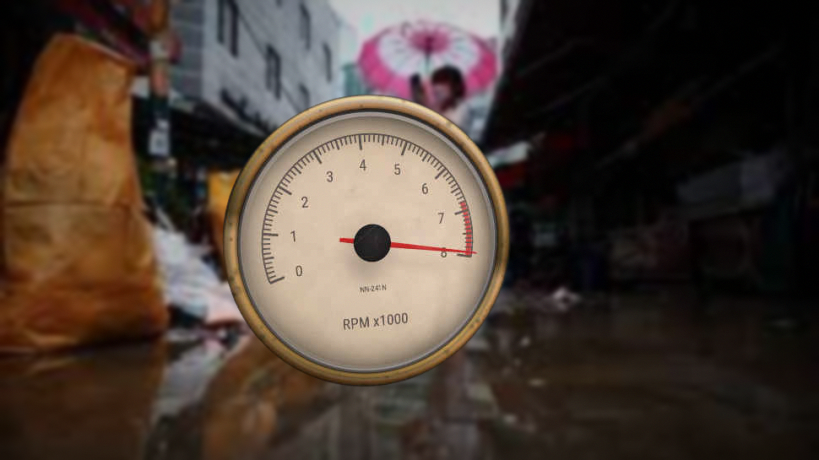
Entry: 7900 rpm
